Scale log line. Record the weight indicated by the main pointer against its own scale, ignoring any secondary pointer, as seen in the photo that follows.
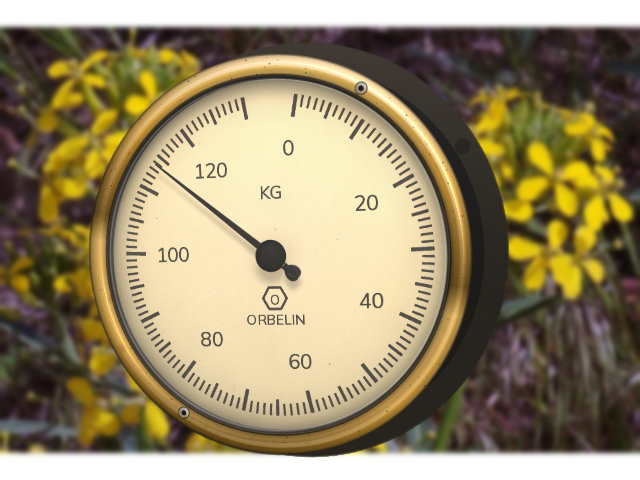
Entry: 114 kg
